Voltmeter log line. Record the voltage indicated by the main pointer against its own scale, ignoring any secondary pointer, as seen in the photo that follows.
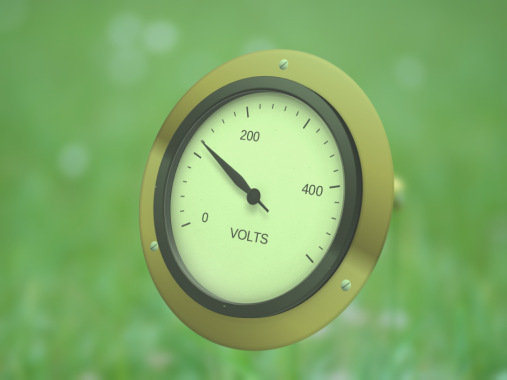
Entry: 120 V
